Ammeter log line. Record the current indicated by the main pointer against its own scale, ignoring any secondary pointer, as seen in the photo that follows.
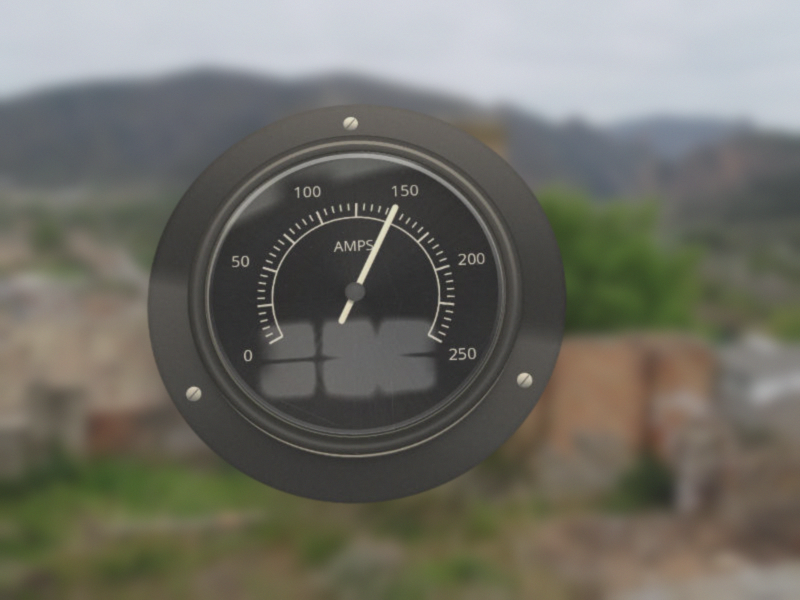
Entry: 150 A
